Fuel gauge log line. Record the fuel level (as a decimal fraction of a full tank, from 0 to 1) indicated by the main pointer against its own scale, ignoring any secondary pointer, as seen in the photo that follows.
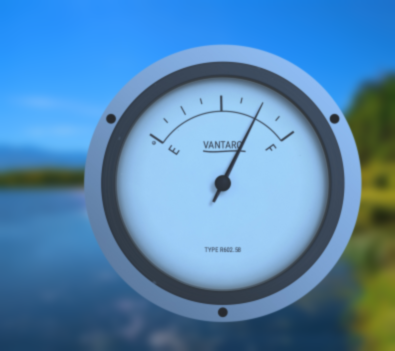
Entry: 0.75
